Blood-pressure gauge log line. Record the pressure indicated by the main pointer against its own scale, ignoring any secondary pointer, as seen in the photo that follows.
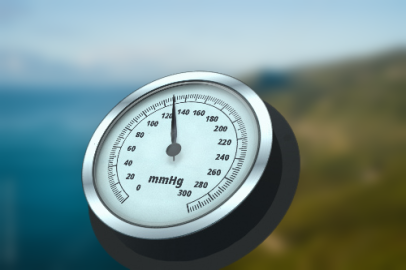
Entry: 130 mmHg
